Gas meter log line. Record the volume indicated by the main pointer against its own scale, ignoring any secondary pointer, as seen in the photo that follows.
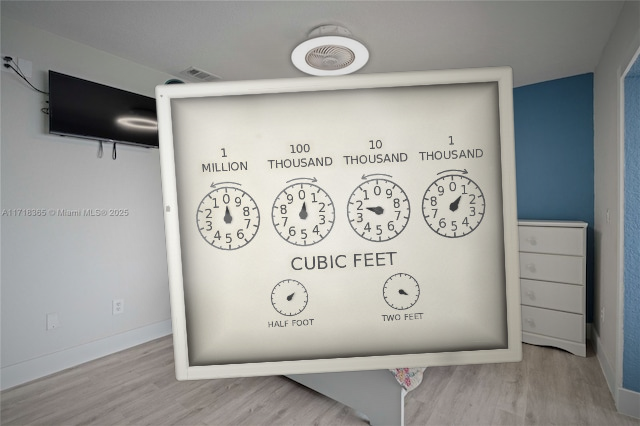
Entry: 2100 ft³
